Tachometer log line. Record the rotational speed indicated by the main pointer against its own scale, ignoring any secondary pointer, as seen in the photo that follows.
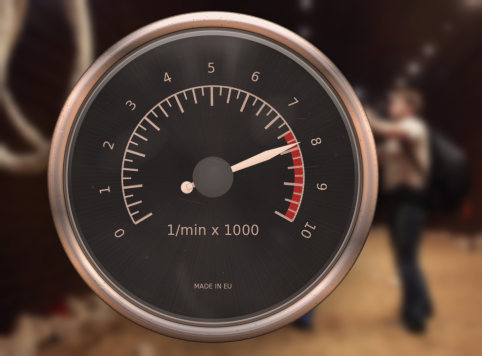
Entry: 7875 rpm
